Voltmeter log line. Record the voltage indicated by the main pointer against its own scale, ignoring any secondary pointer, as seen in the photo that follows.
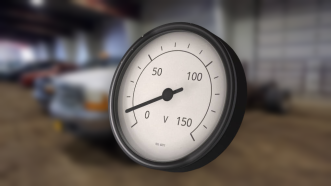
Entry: 10 V
